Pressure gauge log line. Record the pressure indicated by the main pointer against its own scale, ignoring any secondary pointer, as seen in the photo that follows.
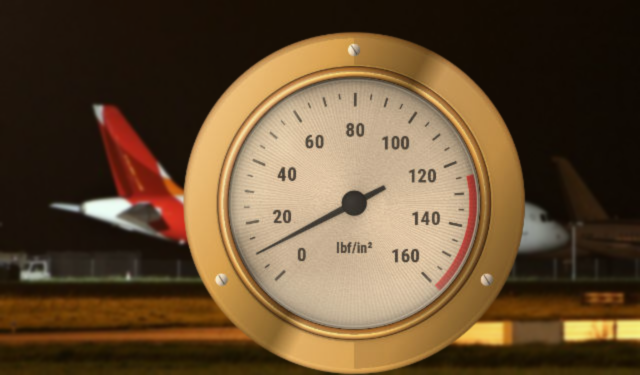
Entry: 10 psi
